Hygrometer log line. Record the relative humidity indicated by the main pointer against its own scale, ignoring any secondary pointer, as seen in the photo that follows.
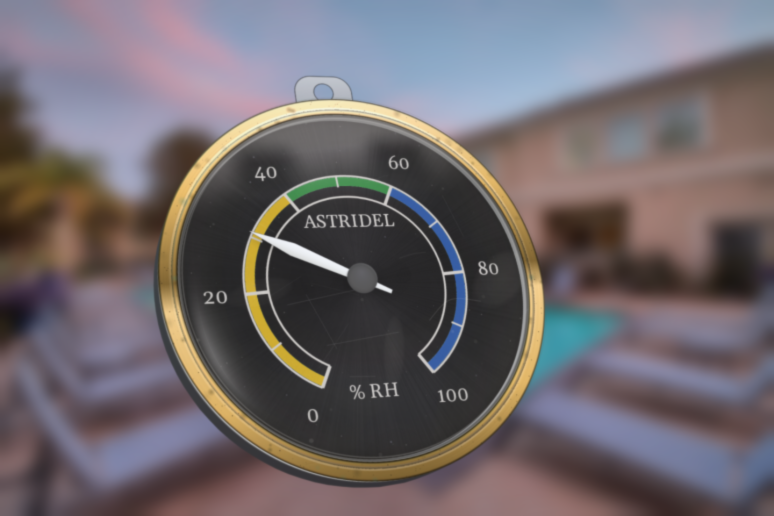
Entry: 30 %
